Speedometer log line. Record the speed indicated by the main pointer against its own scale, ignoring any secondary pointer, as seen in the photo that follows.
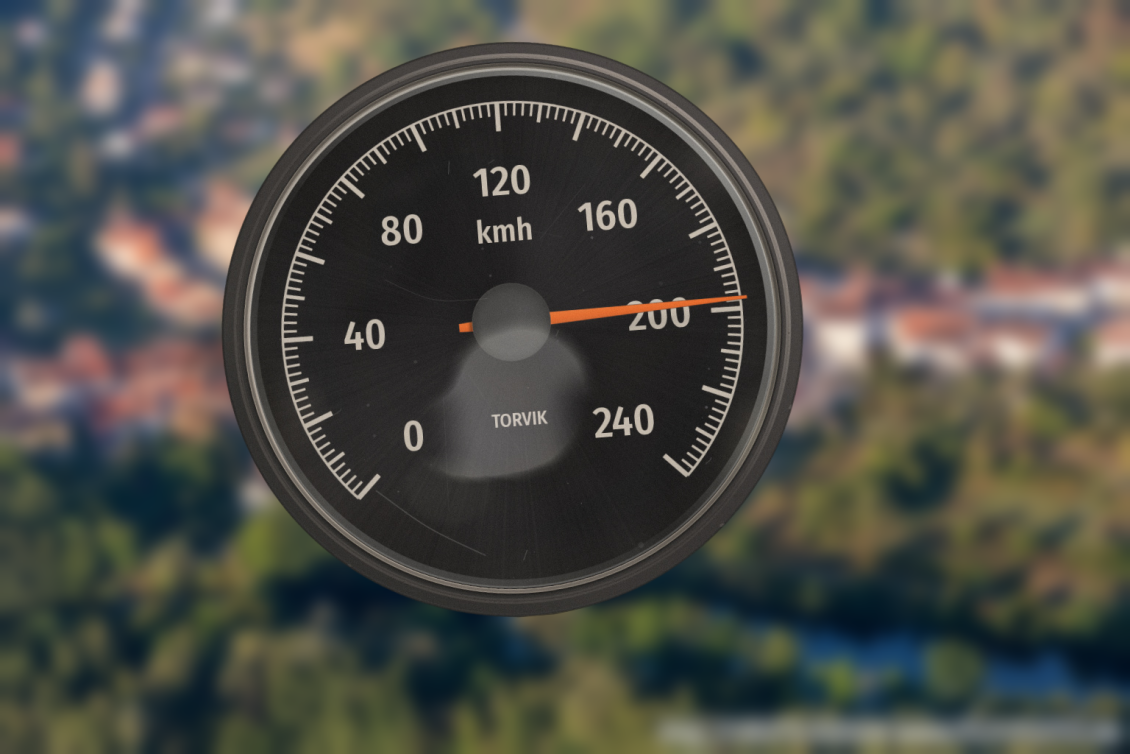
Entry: 198 km/h
